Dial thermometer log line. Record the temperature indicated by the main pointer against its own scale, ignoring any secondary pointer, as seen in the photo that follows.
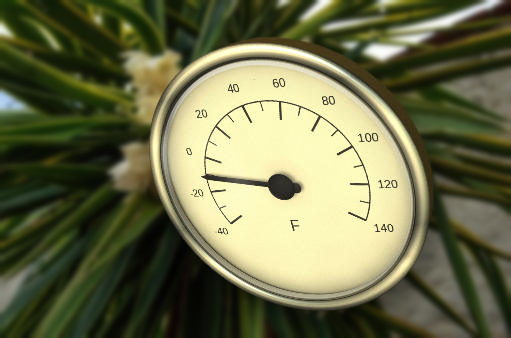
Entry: -10 °F
